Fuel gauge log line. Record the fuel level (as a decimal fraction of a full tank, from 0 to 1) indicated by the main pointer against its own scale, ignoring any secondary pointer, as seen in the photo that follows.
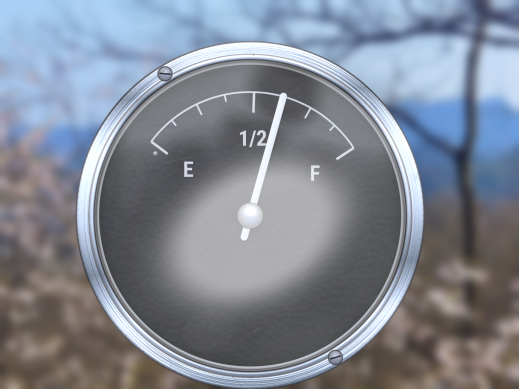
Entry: 0.625
